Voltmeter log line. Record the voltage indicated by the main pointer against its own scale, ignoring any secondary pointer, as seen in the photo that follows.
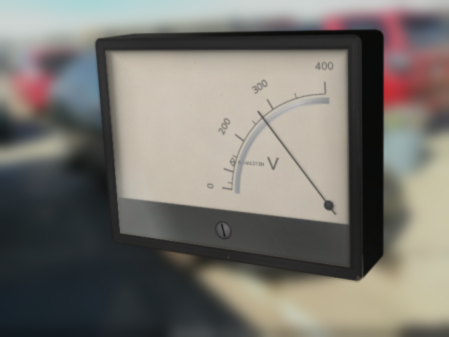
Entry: 275 V
